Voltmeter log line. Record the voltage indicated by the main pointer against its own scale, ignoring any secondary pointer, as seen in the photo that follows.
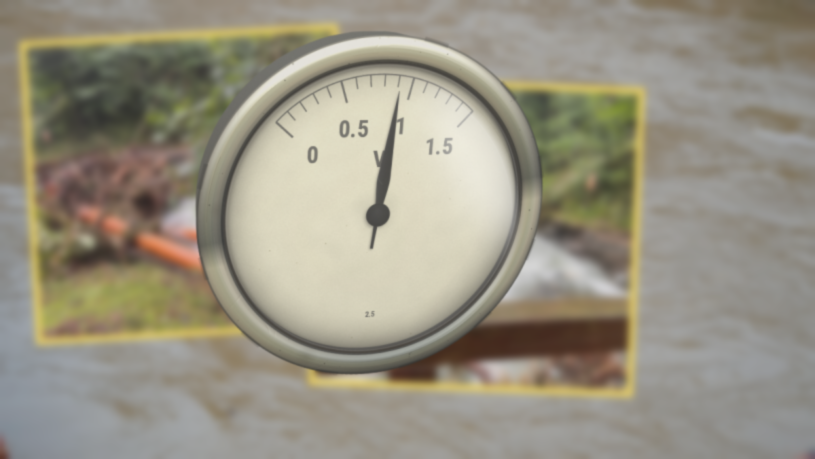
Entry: 0.9 V
